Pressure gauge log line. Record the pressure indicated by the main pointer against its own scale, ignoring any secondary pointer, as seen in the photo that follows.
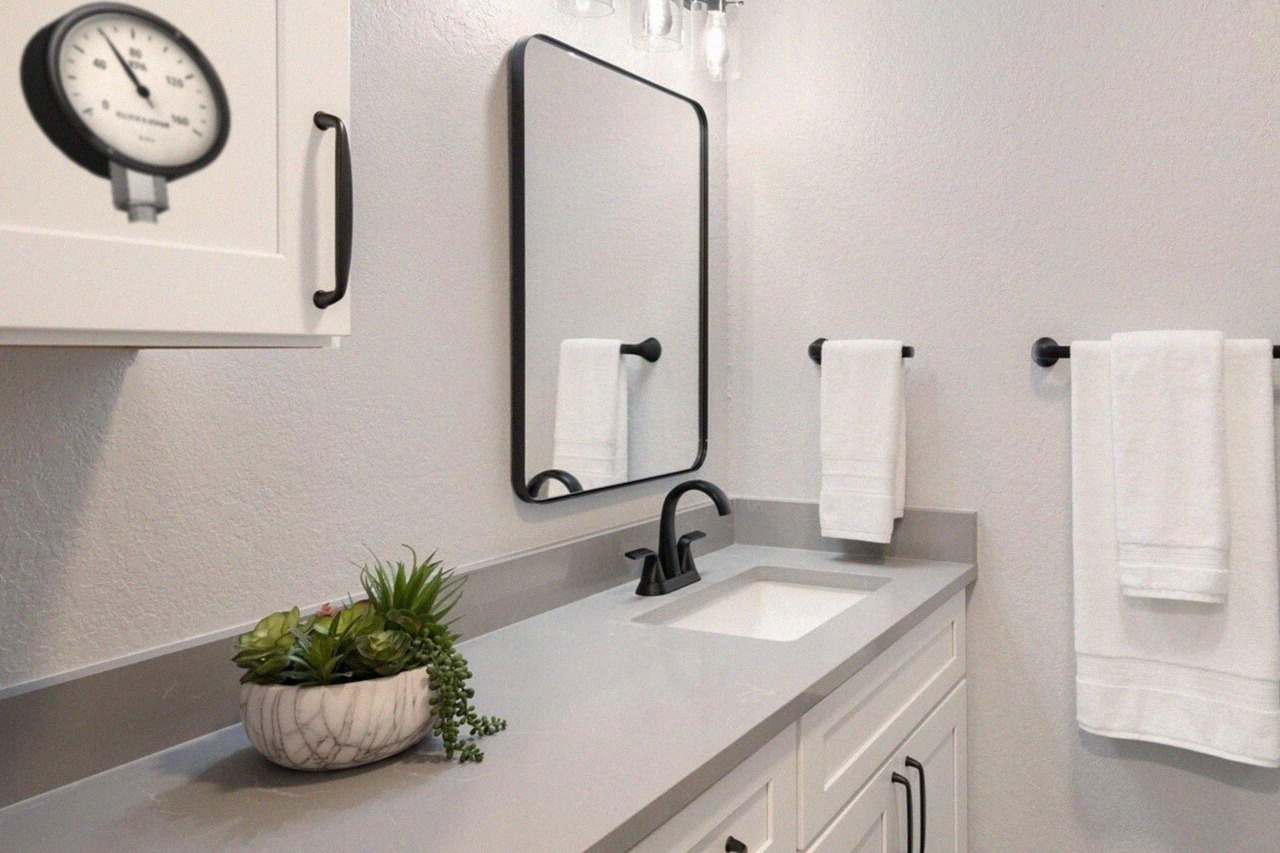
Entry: 60 kPa
